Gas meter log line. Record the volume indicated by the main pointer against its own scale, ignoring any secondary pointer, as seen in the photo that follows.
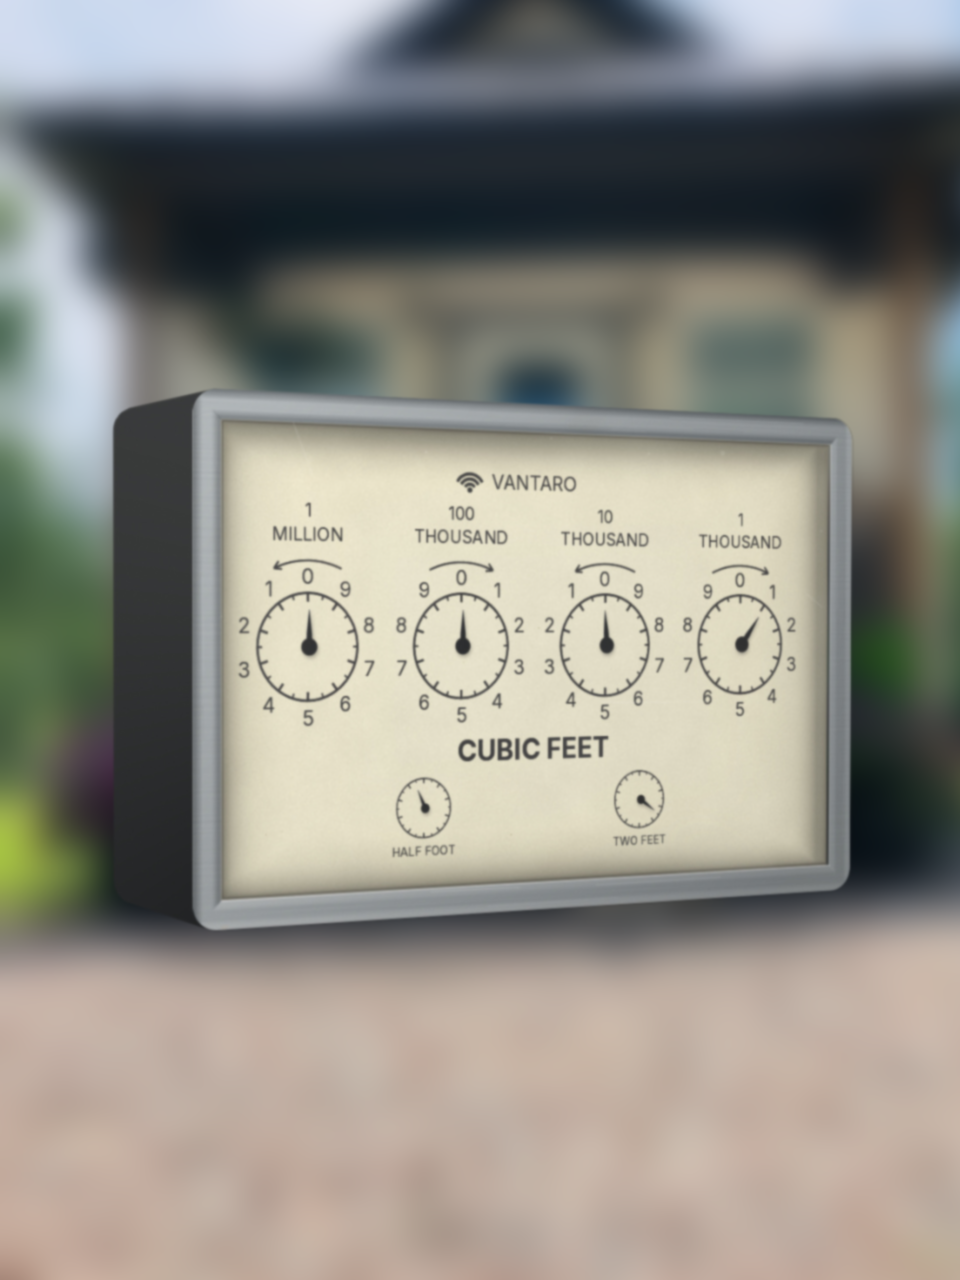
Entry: 100 ft³
